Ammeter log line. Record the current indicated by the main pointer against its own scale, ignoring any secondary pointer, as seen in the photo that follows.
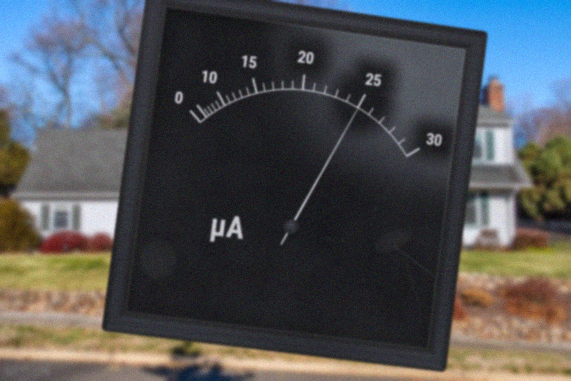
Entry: 25 µA
